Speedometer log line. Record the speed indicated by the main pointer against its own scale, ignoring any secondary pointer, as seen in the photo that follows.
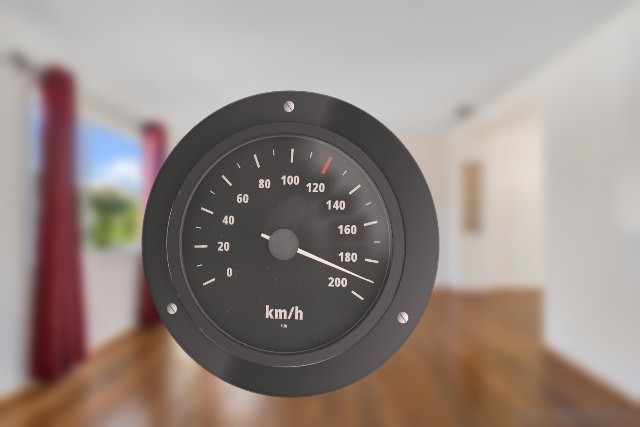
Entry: 190 km/h
